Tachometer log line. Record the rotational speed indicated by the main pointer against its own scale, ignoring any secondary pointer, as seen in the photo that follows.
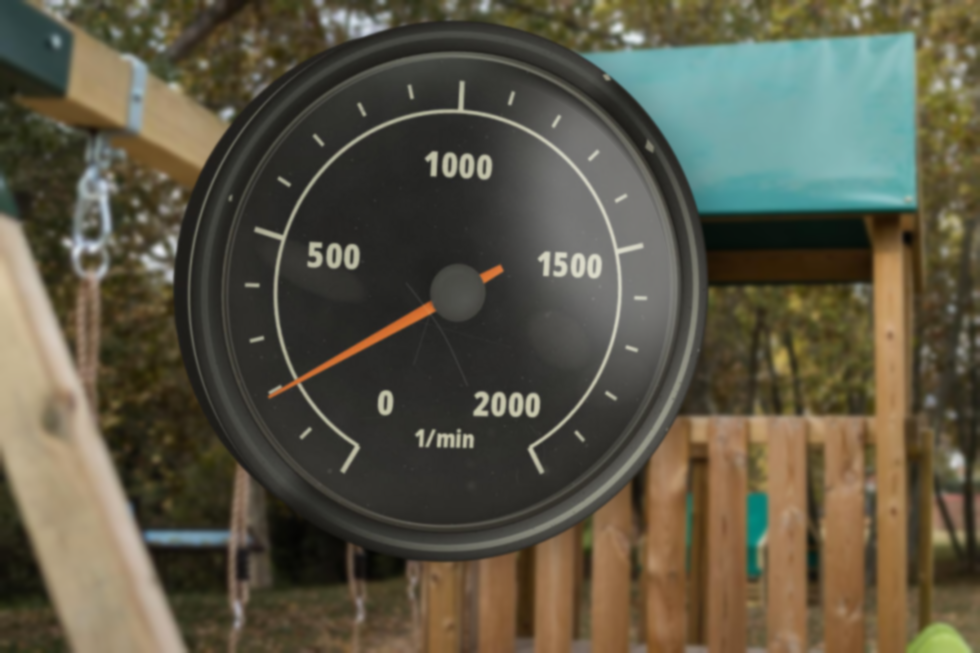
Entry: 200 rpm
